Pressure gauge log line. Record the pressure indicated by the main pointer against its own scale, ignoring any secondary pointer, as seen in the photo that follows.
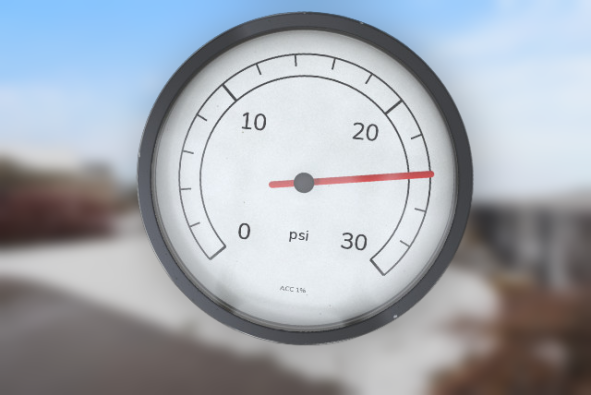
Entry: 24 psi
